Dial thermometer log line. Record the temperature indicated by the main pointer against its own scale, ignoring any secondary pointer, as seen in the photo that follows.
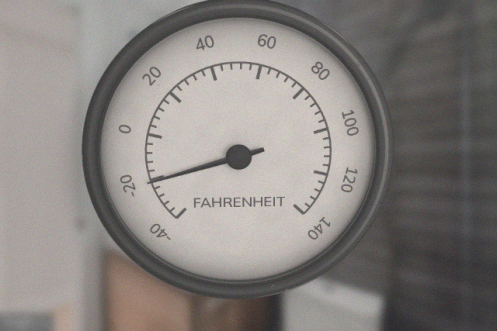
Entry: -20 °F
